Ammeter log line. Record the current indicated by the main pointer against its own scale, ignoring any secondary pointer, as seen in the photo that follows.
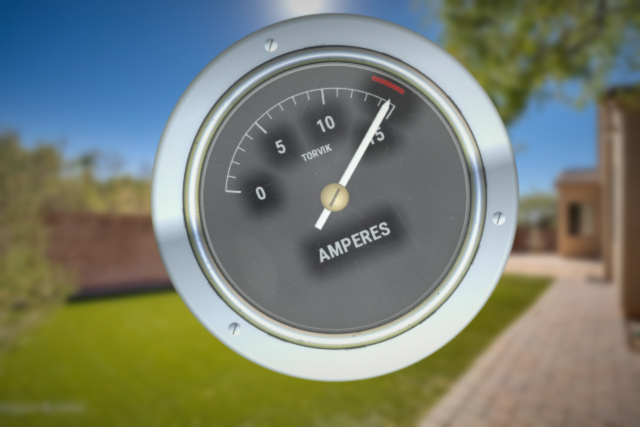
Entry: 14.5 A
